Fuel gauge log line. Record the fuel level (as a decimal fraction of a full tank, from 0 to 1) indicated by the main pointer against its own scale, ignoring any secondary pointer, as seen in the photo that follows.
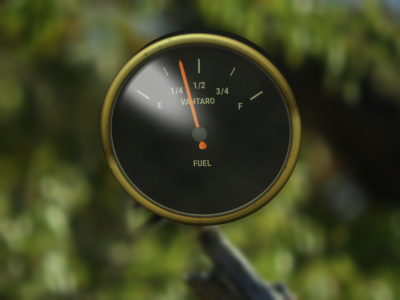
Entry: 0.375
